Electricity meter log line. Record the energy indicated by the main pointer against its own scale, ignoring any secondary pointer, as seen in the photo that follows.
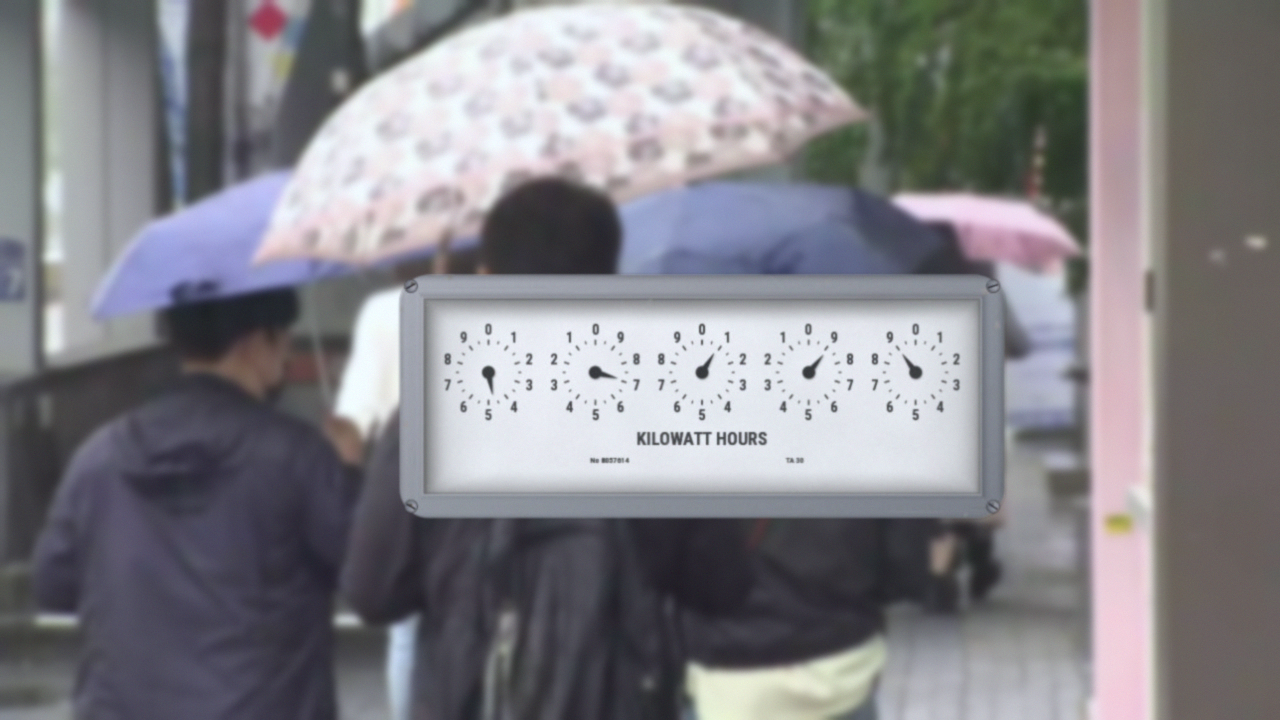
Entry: 47089 kWh
